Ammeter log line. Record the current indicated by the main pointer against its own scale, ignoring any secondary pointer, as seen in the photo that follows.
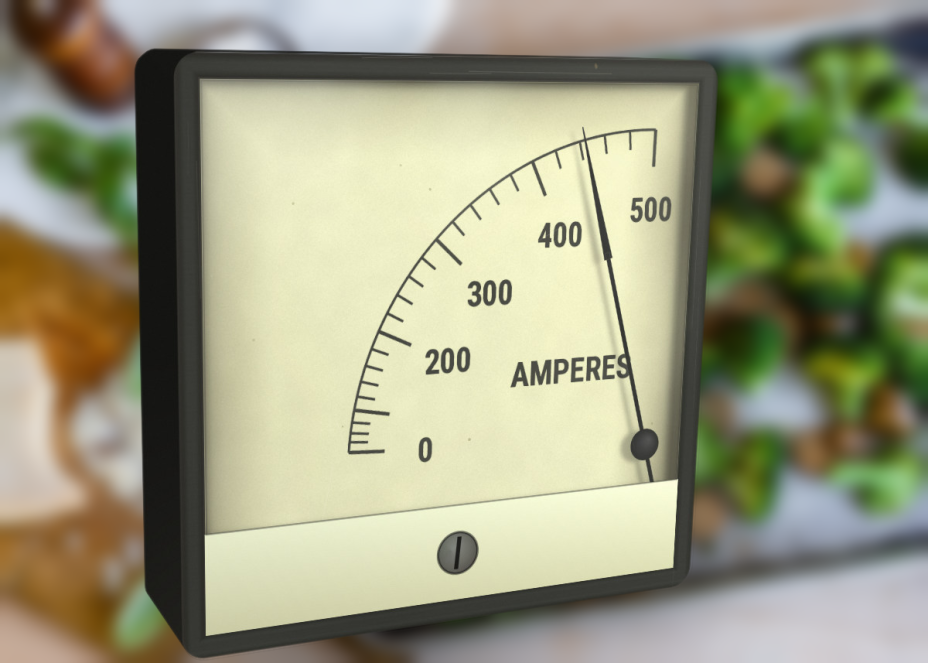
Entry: 440 A
